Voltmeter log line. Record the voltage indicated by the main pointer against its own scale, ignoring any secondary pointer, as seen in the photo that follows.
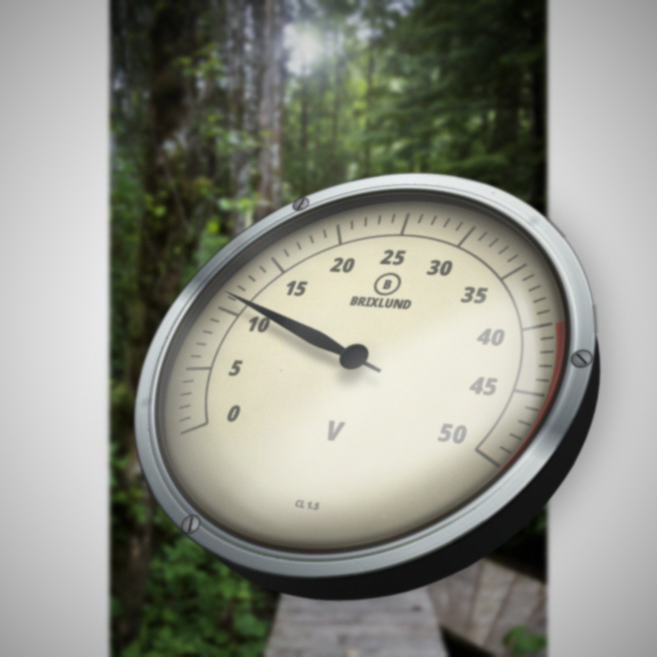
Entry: 11 V
